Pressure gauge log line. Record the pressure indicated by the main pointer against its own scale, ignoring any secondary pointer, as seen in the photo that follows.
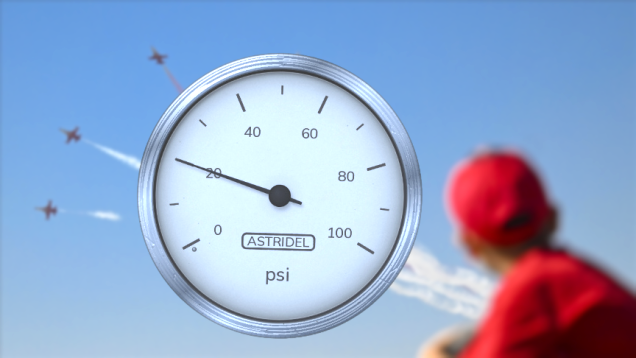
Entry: 20 psi
